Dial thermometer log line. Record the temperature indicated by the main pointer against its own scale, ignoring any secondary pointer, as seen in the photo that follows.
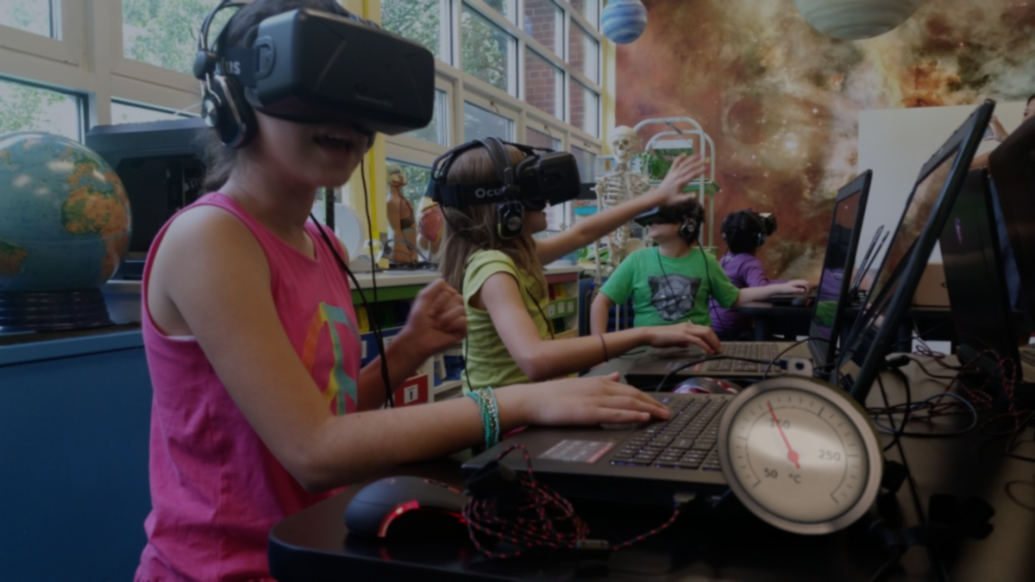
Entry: 150 °C
